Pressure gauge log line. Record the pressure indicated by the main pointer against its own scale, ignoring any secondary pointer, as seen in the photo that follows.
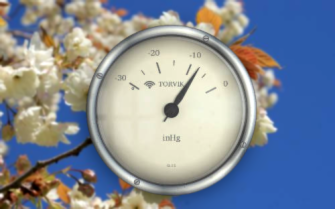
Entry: -7.5 inHg
